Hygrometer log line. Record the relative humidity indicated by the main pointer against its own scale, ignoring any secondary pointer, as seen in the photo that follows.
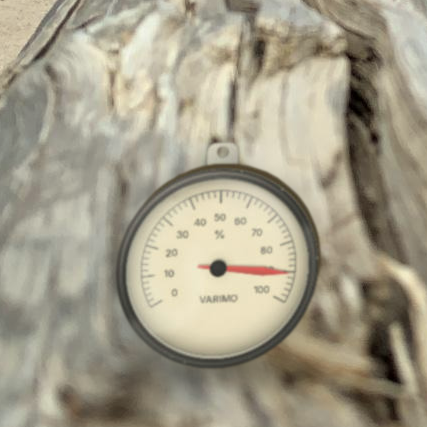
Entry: 90 %
